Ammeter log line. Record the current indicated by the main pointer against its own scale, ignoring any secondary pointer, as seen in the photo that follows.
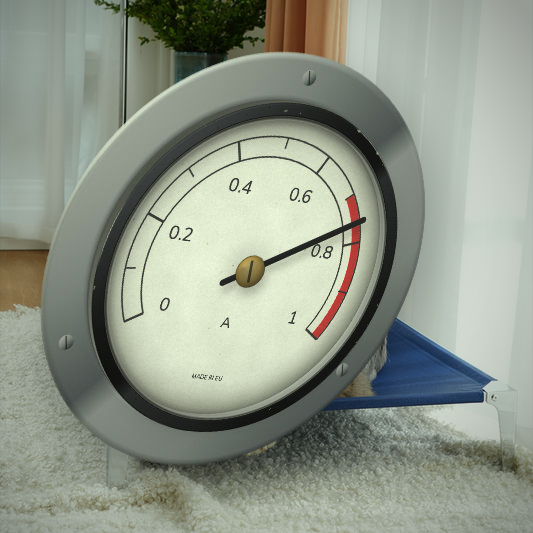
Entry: 0.75 A
